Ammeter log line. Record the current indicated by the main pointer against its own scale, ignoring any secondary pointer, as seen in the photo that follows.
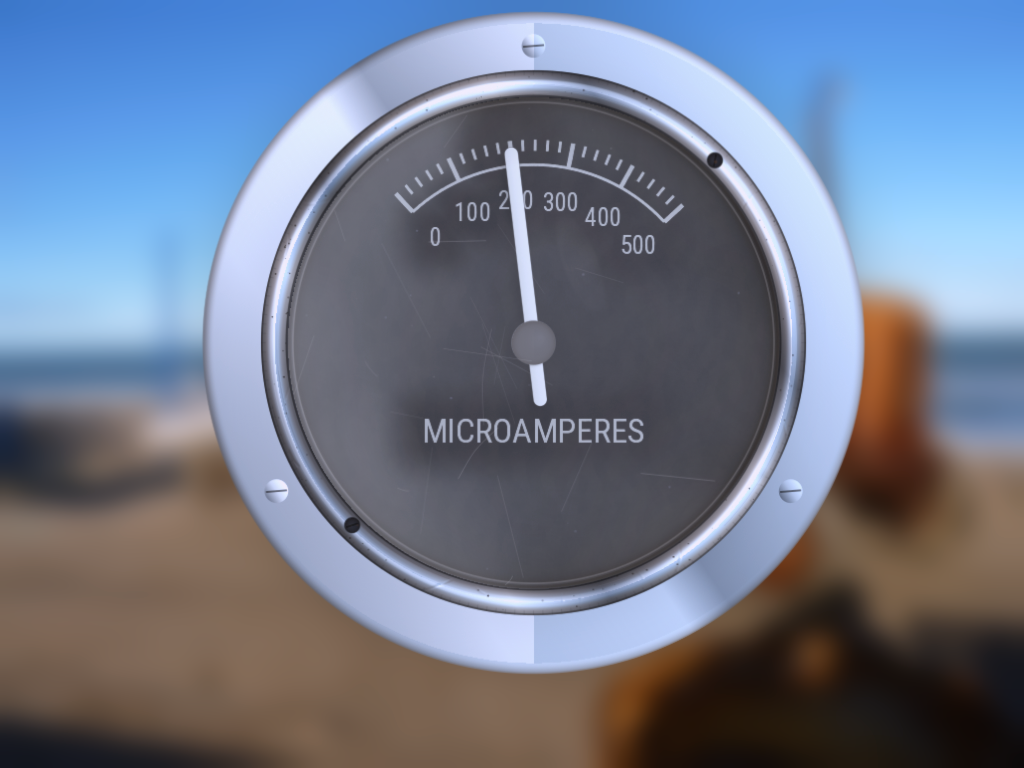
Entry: 200 µA
